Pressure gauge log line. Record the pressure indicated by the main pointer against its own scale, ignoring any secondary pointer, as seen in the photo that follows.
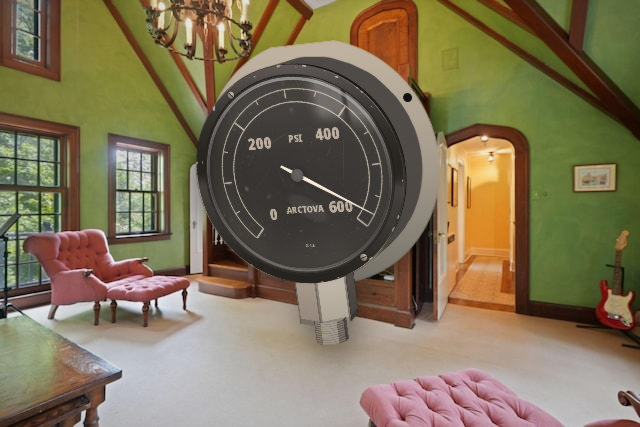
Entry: 575 psi
